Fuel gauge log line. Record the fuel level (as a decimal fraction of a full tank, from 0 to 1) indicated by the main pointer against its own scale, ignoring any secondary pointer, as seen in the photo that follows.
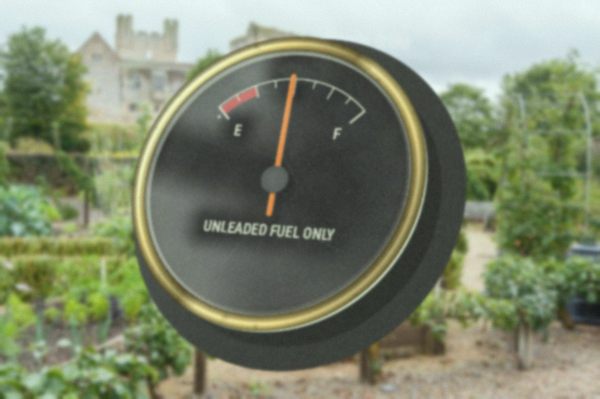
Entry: 0.5
